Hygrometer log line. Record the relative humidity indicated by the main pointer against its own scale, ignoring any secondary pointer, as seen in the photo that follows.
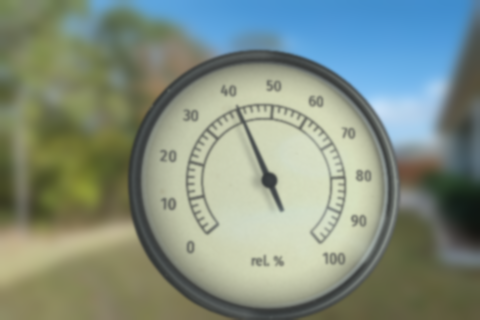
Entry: 40 %
